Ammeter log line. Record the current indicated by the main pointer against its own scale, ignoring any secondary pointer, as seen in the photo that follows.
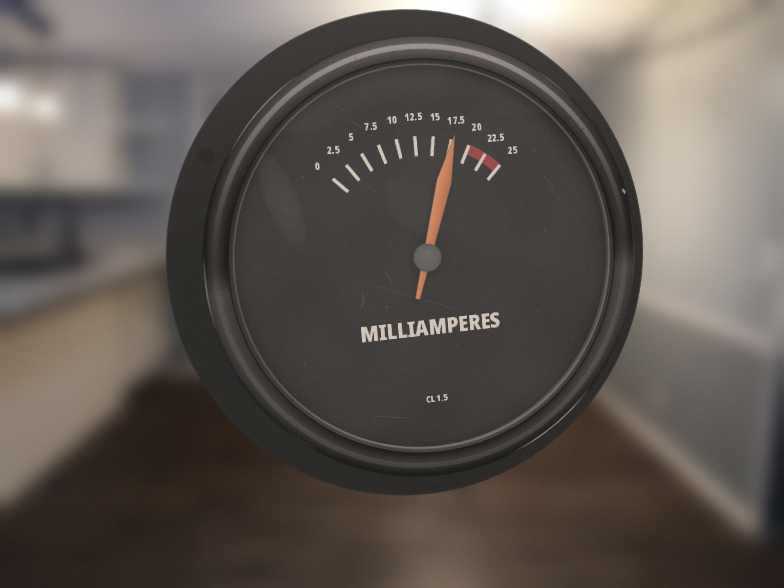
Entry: 17.5 mA
